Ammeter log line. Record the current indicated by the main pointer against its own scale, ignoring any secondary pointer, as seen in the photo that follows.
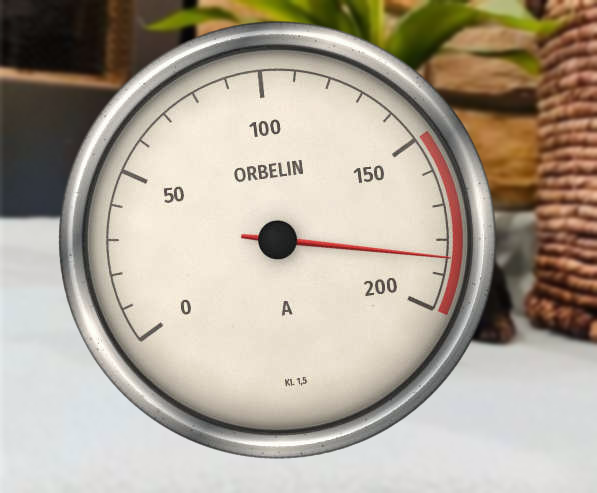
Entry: 185 A
